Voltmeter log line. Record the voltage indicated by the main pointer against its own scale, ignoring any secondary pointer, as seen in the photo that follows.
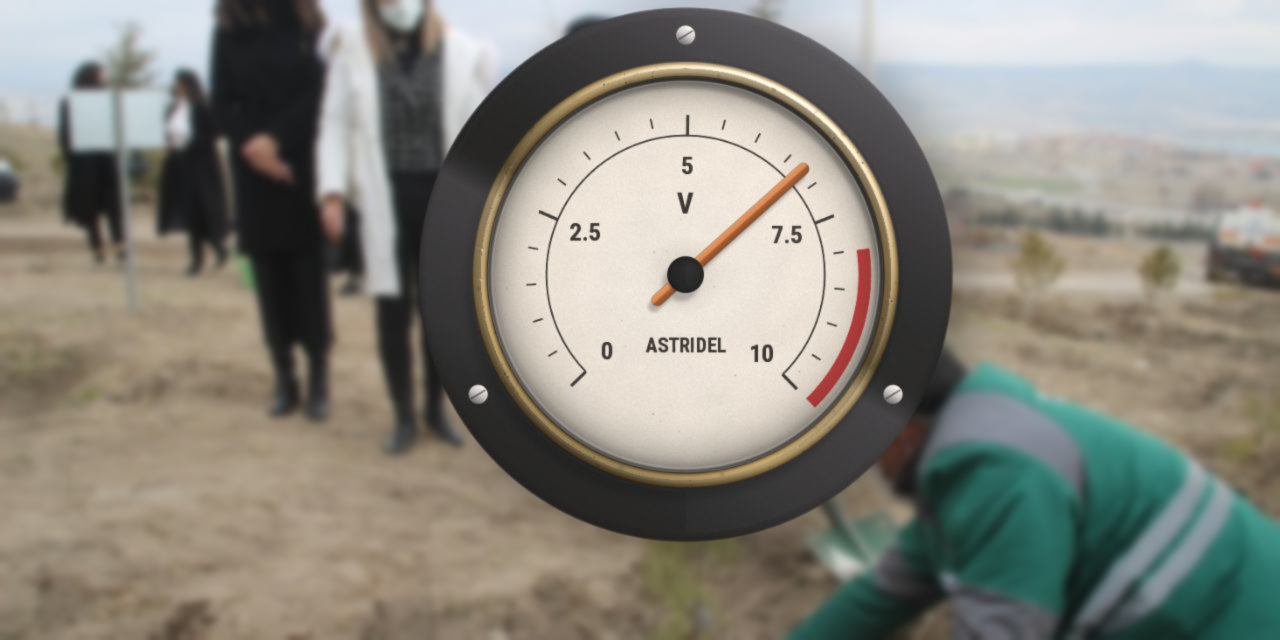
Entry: 6.75 V
